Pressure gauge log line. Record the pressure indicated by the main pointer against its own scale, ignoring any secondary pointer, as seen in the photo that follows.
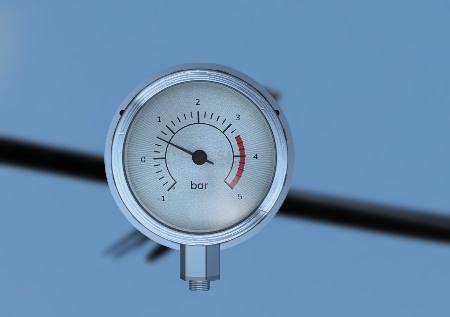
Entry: 0.6 bar
